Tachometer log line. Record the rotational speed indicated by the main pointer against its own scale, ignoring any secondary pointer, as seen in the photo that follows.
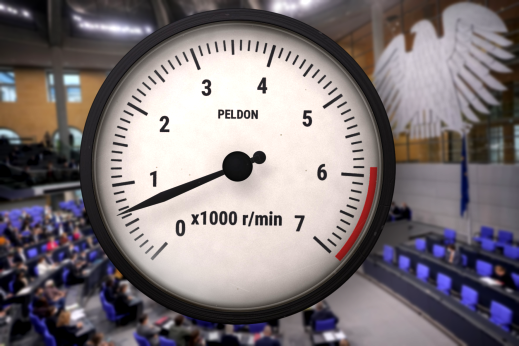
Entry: 650 rpm
